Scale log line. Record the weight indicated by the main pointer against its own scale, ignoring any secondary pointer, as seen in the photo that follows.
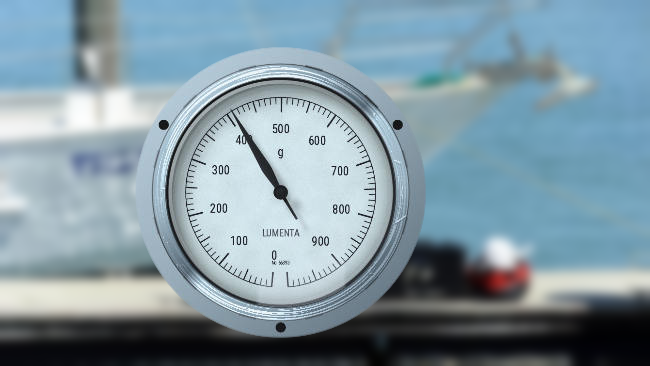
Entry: 410 g
